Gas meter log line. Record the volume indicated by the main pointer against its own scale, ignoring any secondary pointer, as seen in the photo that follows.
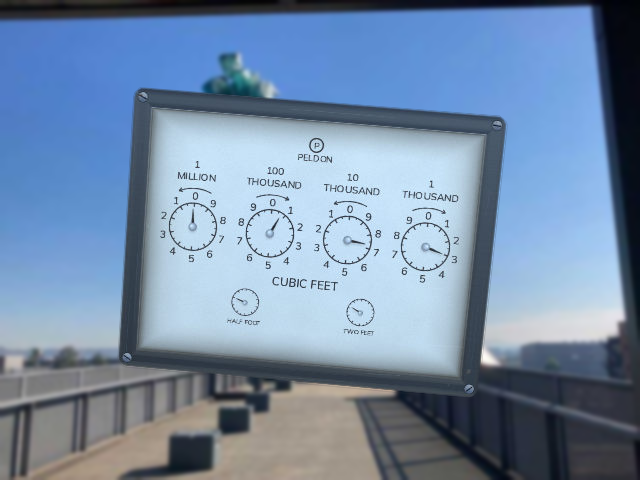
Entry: 7300 ft³
